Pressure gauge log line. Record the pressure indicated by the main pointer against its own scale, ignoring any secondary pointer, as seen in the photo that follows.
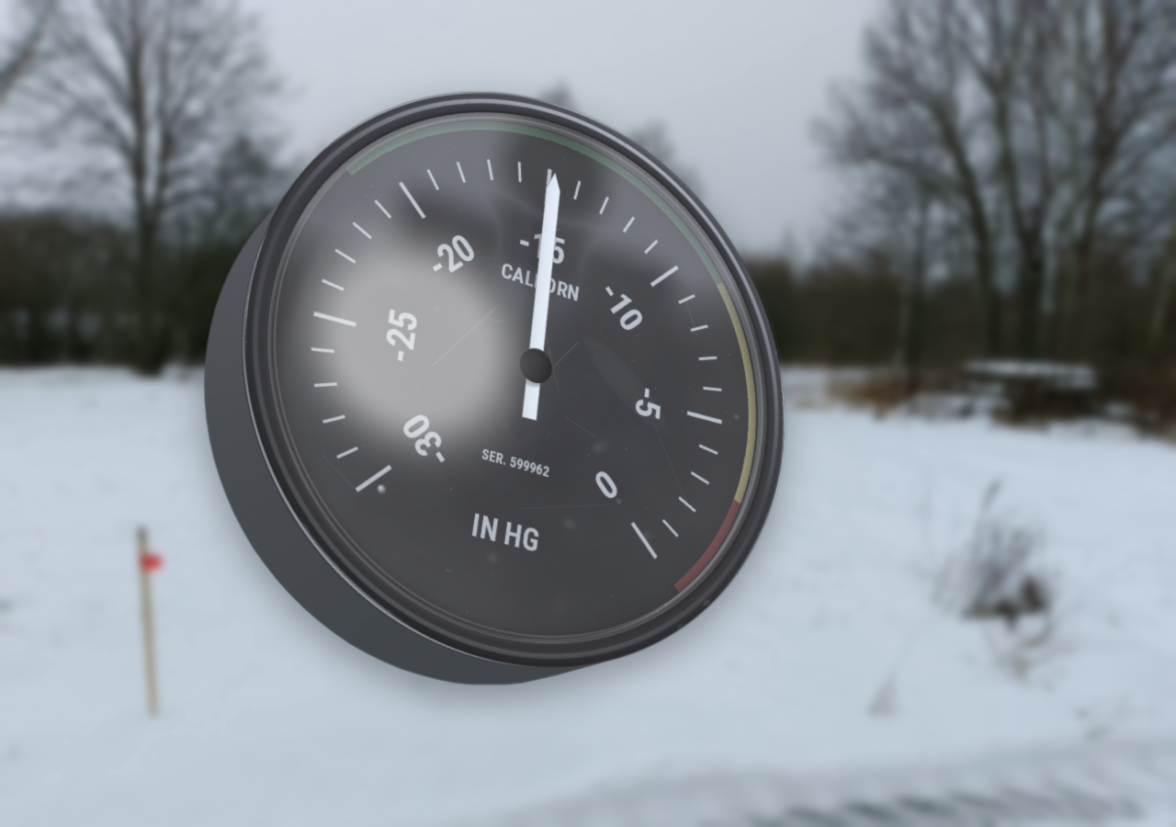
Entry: -15 inHg
